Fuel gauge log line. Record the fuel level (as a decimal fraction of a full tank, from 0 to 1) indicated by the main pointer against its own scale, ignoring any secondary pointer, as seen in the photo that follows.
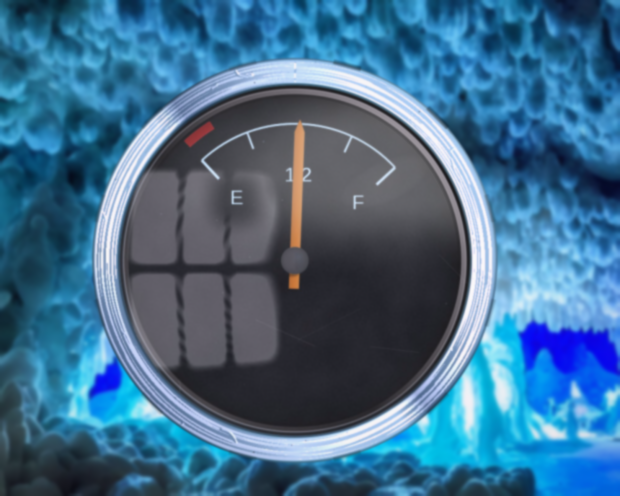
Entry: 0.5
